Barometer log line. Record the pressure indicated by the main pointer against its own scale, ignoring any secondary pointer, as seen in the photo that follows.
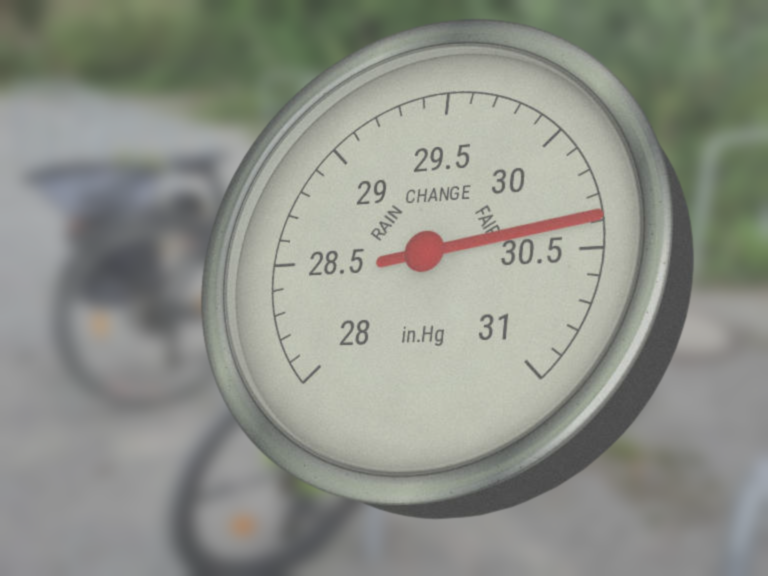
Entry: 30.4 inHg
